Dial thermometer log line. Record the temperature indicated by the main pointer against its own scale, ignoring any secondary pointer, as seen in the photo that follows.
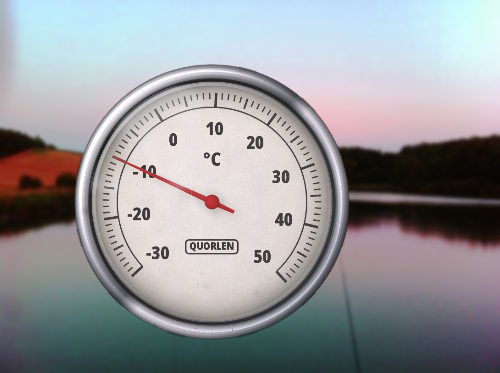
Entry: -10 °C
